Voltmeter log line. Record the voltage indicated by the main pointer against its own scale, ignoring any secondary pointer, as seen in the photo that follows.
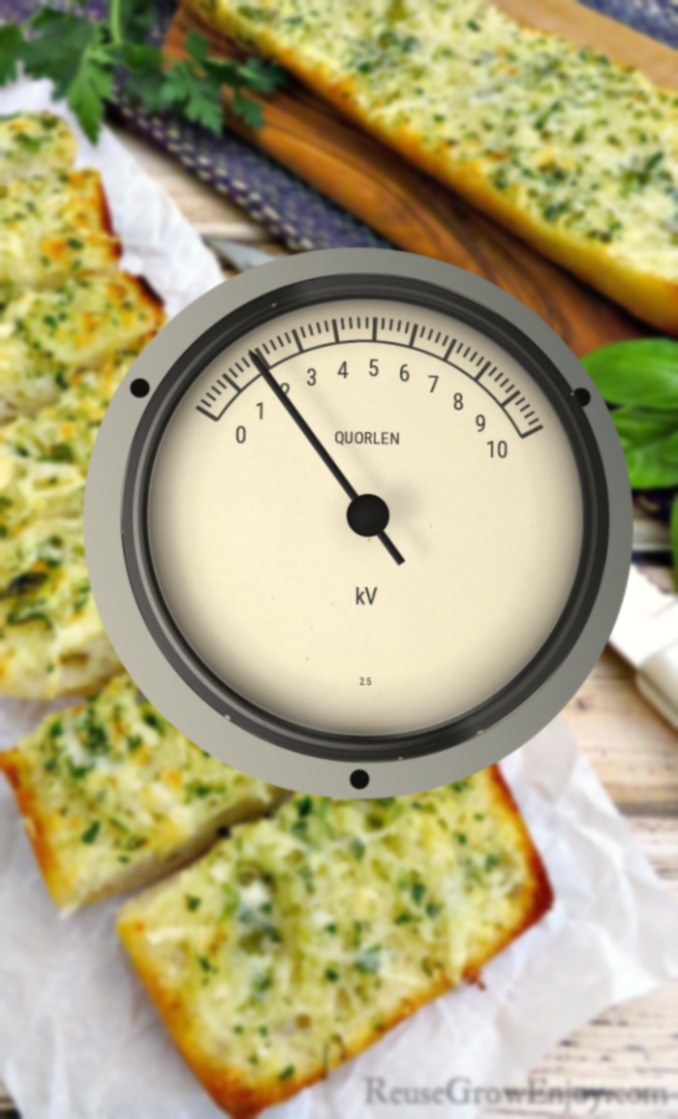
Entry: 1.8 kV
